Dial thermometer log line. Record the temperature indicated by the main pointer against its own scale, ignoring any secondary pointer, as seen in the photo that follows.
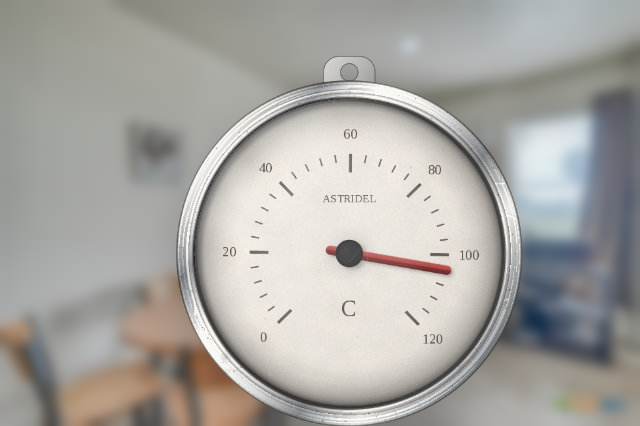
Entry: 104 °C
